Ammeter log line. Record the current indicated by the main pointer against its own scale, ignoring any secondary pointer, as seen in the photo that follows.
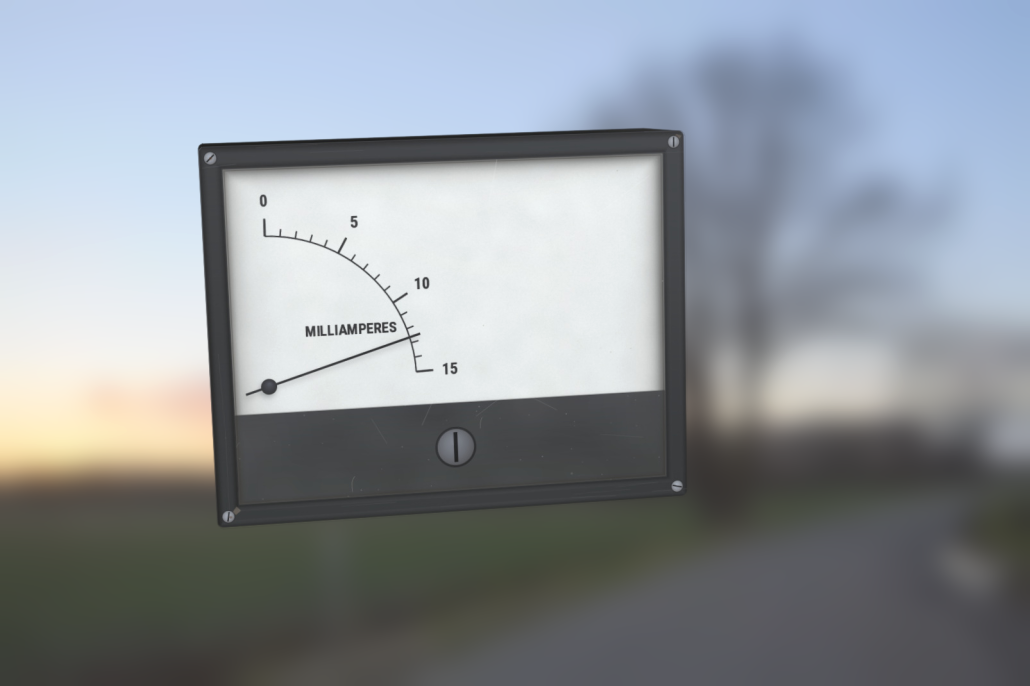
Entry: 12.5 mA
